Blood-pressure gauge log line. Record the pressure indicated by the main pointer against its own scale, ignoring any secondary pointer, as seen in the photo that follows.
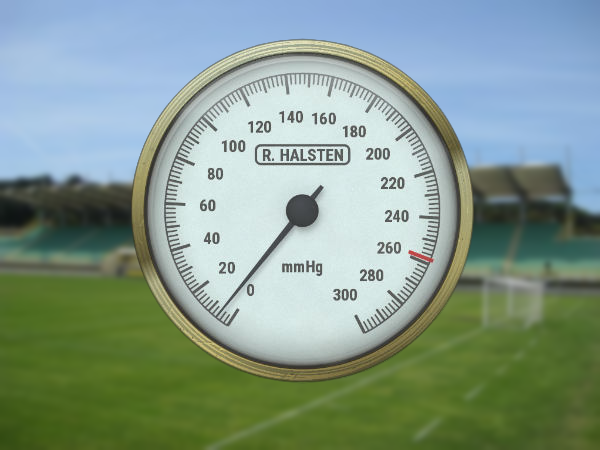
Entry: 6 mmHg
